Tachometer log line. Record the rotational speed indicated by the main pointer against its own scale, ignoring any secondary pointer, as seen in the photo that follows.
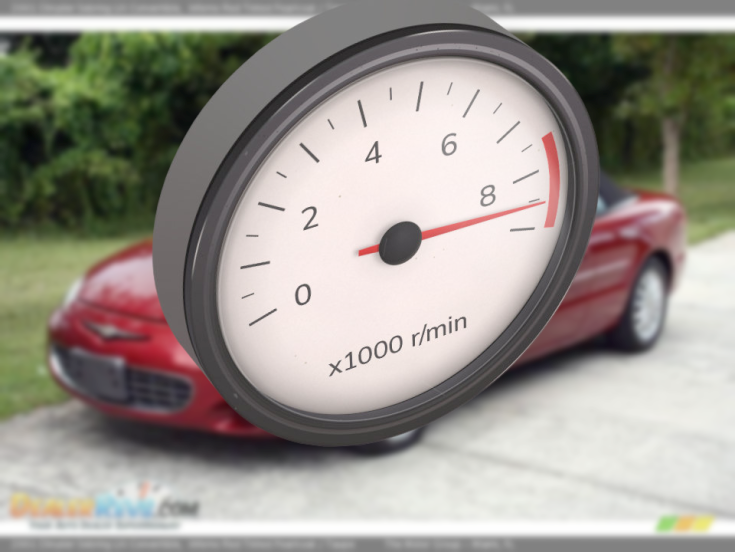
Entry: 8500 rpm
